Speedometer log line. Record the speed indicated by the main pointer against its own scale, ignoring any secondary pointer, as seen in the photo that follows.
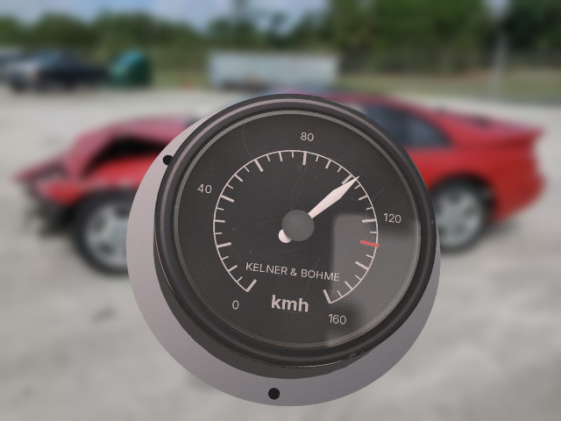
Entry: 102.5 km/h
